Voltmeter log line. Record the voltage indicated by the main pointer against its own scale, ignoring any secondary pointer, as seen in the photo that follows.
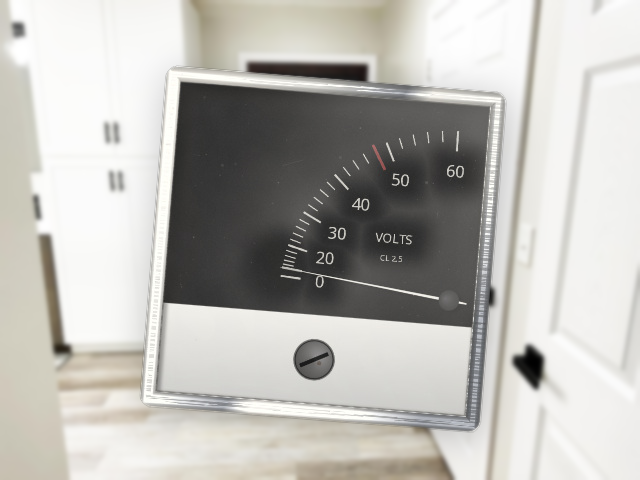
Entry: 10 V
